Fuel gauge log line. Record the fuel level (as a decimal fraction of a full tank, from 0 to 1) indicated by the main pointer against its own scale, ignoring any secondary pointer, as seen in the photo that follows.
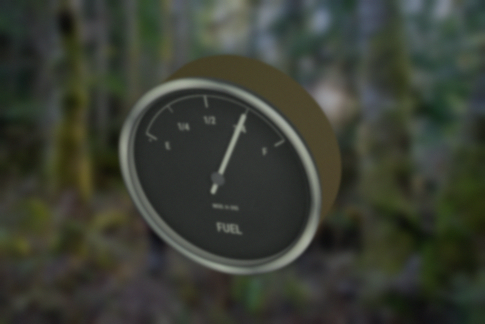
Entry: 0.75
